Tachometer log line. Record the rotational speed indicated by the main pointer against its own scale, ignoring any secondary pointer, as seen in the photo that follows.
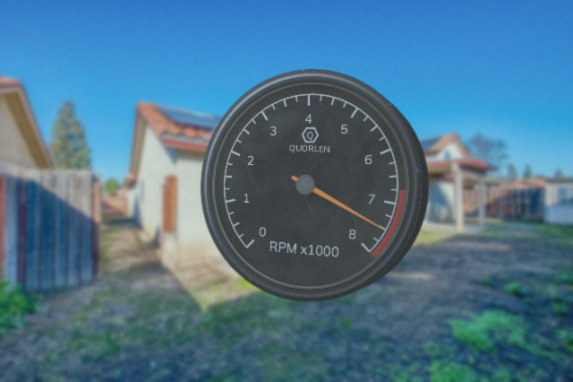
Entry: 7500 rpm
